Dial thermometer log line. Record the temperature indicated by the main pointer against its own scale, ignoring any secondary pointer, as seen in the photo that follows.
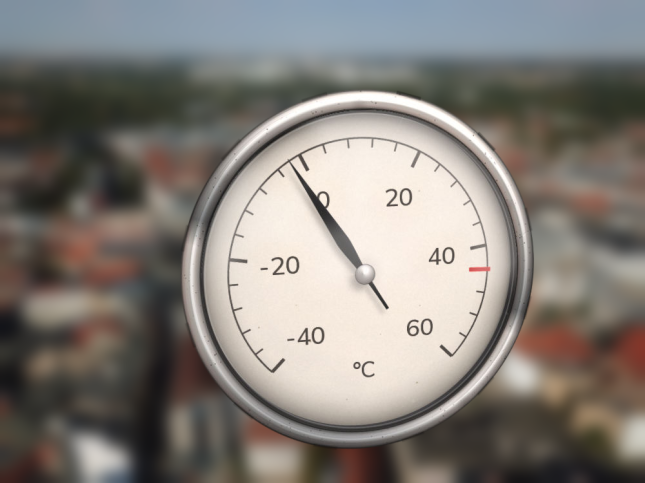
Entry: -2 °C
